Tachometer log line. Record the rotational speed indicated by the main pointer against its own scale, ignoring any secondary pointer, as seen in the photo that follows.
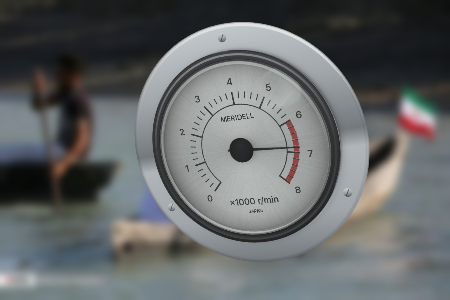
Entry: 6800 rpm
